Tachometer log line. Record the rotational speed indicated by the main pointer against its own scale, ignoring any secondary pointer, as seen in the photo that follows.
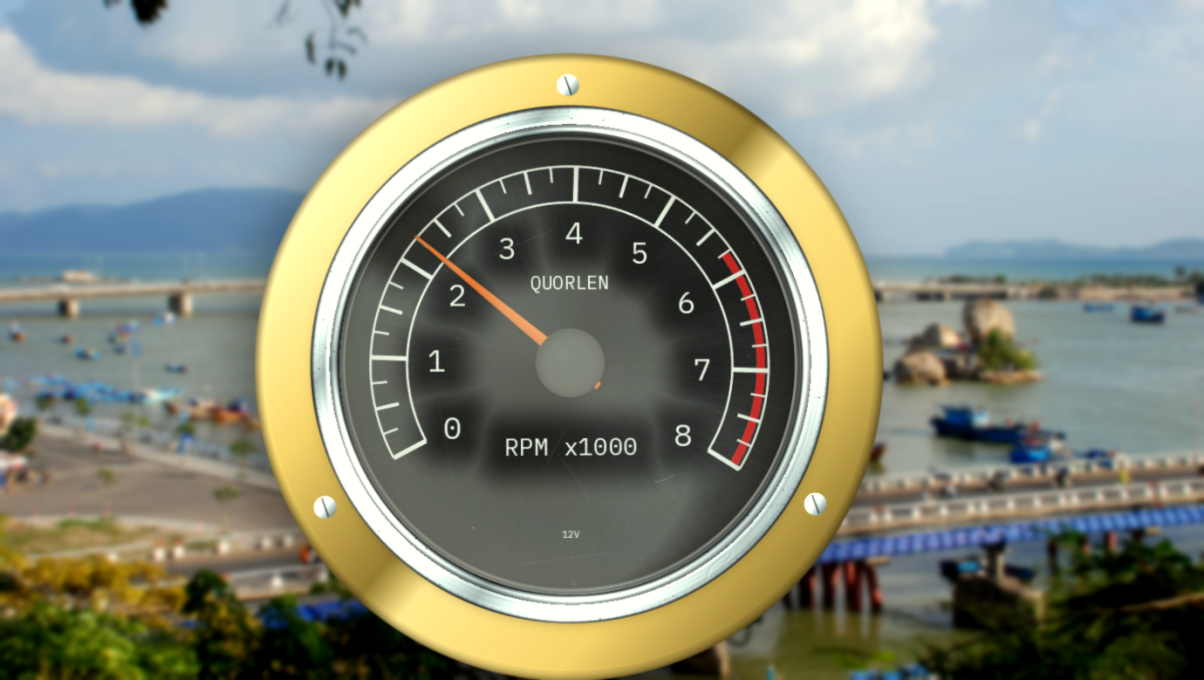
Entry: 2250 rpm
